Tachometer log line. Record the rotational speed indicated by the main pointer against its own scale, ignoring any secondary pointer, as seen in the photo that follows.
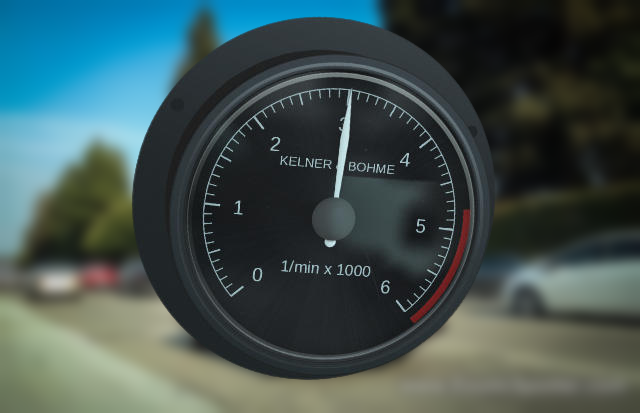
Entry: 3000 rpm
